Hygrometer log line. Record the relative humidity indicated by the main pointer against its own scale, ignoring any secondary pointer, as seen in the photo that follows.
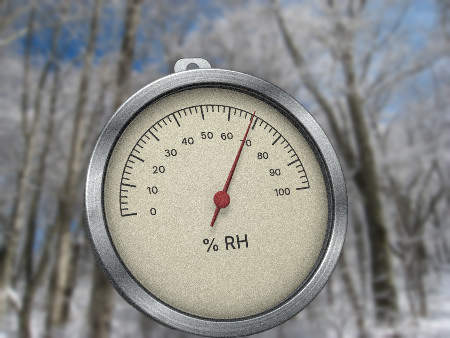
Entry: 68 %
